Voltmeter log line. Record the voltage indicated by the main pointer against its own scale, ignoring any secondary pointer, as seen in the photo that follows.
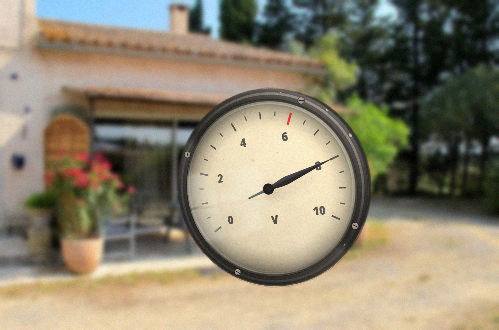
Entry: 8 V
